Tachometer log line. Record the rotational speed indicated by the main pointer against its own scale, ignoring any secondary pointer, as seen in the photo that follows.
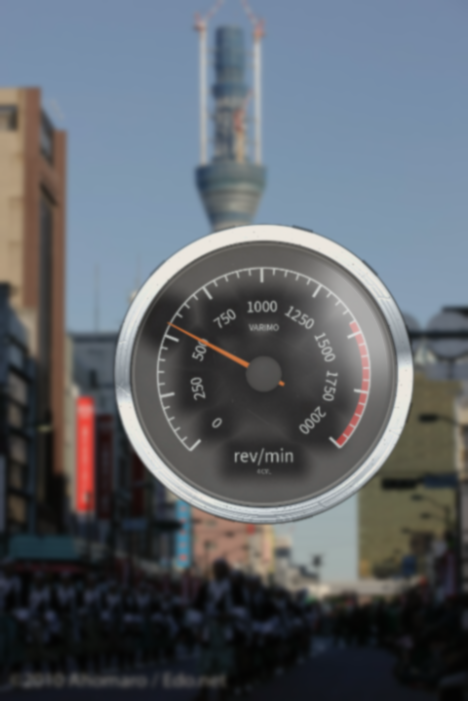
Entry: 550 rpm
